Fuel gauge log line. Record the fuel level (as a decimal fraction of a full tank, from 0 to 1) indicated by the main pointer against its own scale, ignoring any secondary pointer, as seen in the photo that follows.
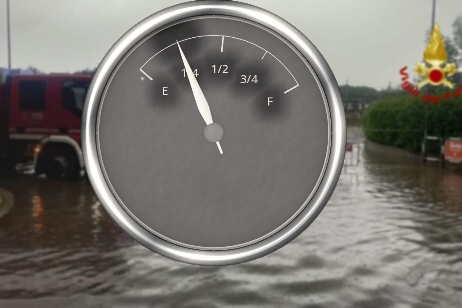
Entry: 0.25
